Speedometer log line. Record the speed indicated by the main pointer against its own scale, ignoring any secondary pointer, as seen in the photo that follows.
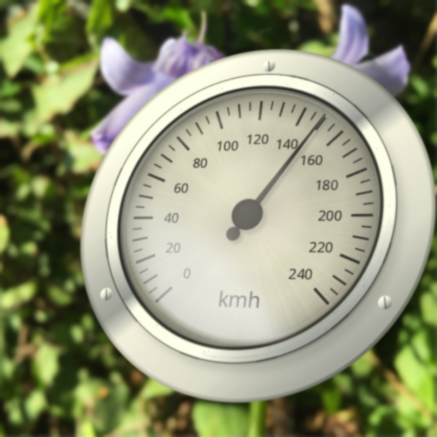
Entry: 150 km/h
